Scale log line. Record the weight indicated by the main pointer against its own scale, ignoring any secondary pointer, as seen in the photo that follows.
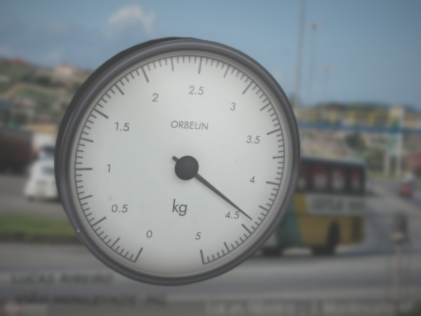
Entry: 4.4 kg
